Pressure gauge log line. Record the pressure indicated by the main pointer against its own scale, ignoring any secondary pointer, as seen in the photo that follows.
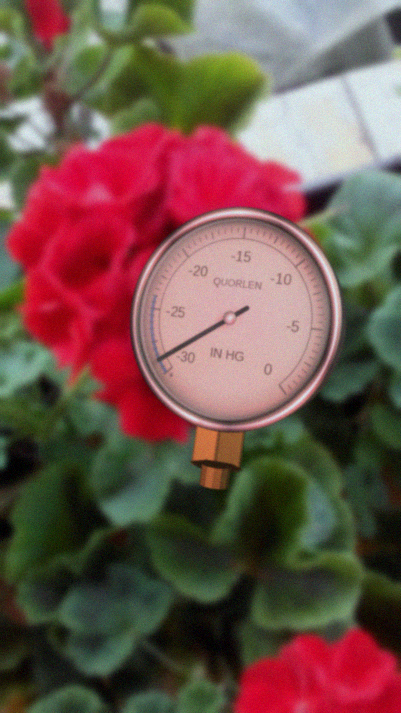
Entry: -29 inHg
